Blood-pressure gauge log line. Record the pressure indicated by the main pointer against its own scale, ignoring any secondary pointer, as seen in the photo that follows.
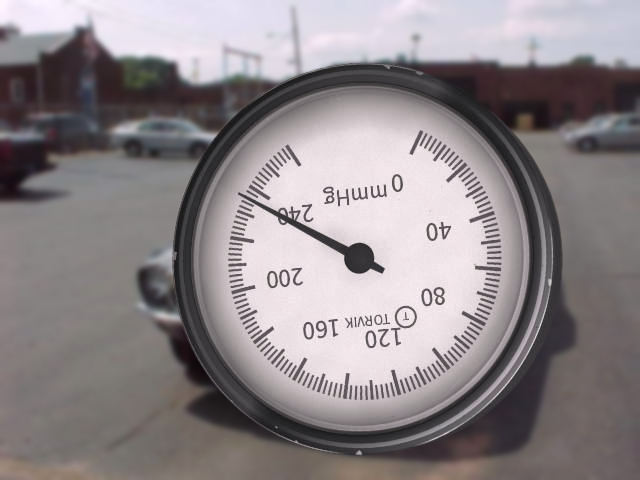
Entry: 236 mmHg
